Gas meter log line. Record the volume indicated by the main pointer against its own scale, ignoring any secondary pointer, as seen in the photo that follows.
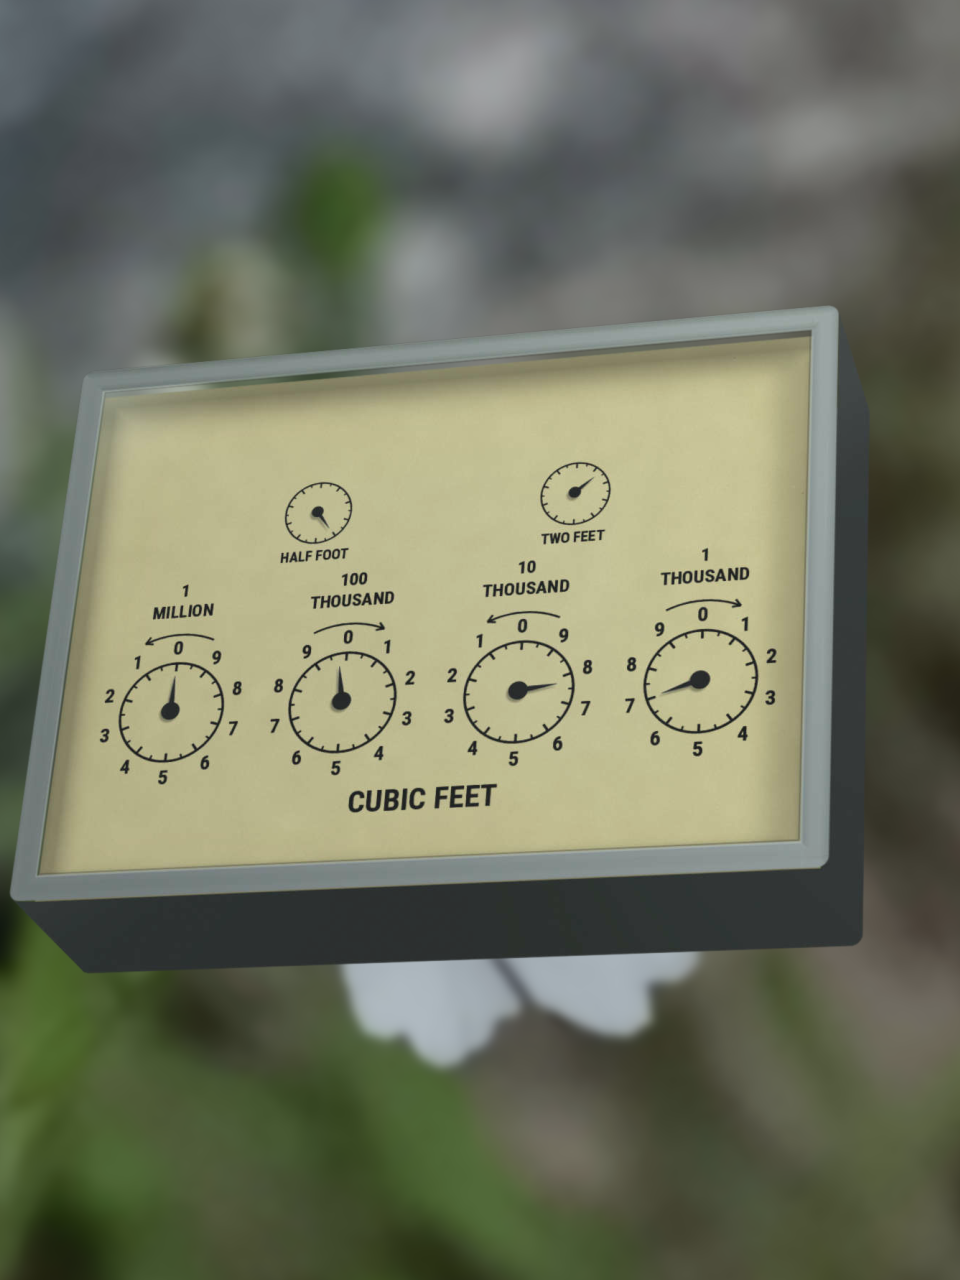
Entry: 997700 ft³
